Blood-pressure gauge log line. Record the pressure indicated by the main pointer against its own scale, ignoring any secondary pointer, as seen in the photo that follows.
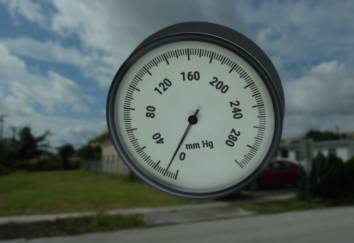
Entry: 10 mmHg
